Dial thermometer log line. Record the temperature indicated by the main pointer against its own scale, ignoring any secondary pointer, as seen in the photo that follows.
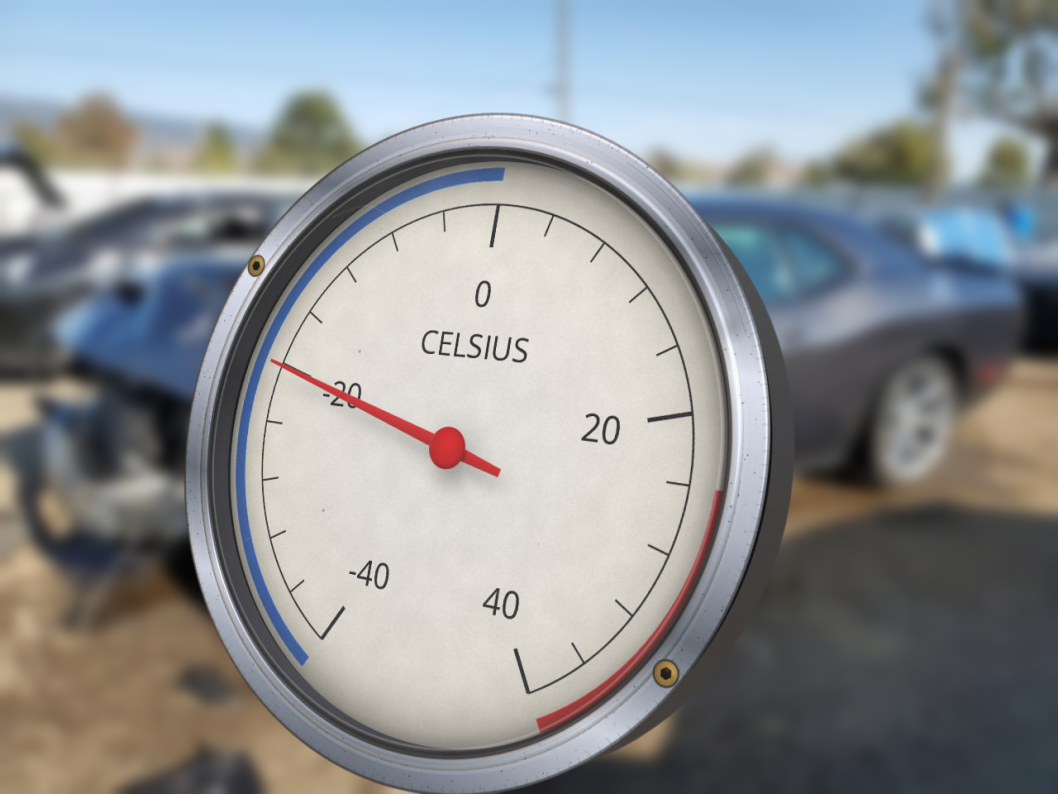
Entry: -20 °C
